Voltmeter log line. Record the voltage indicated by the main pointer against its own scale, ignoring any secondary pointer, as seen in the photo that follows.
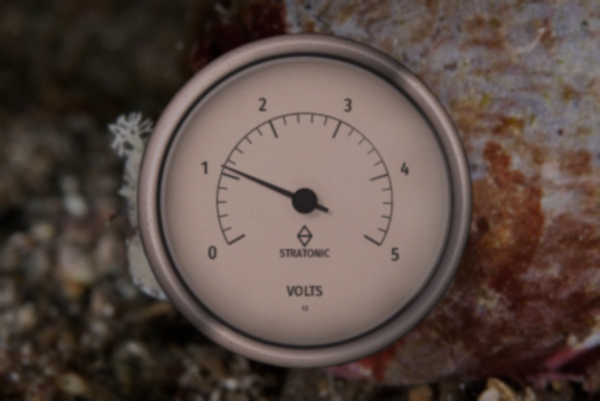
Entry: 1.1 V
